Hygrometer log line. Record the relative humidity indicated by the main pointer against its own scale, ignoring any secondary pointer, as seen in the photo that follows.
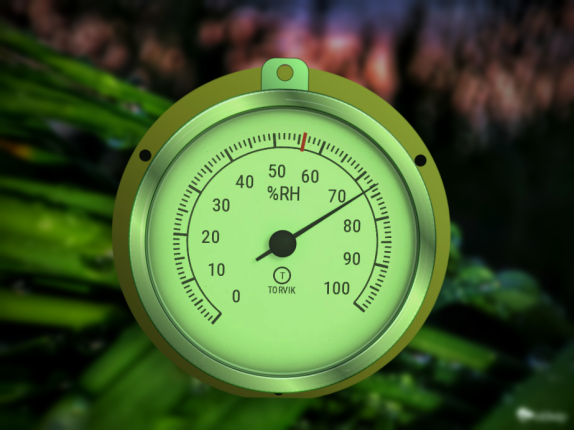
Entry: 73 %
